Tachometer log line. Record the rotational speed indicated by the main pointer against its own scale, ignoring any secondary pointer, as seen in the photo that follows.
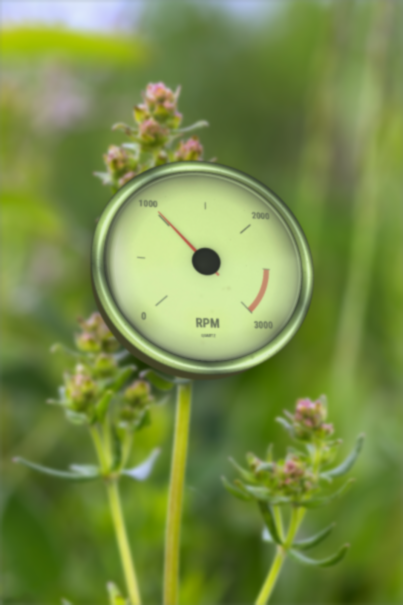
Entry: 1000 rpm
